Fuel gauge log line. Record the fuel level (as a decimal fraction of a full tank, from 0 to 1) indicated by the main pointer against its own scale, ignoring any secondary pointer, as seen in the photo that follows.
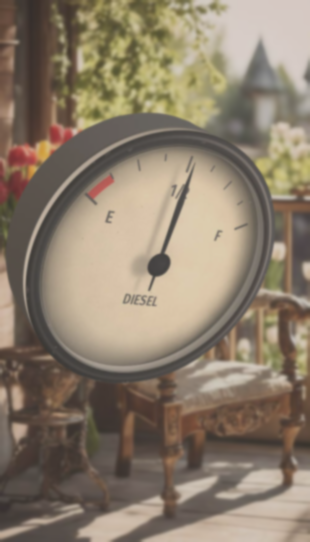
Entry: 0.5
